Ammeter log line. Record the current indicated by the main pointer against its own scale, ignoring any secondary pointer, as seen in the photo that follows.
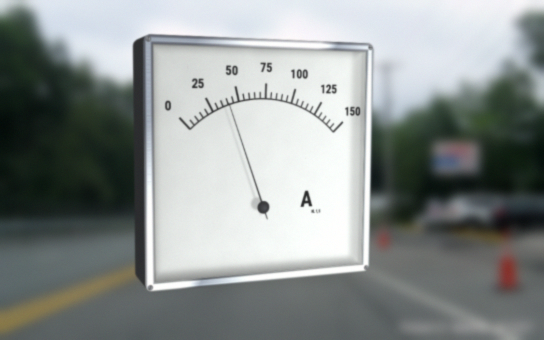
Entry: 40 A
